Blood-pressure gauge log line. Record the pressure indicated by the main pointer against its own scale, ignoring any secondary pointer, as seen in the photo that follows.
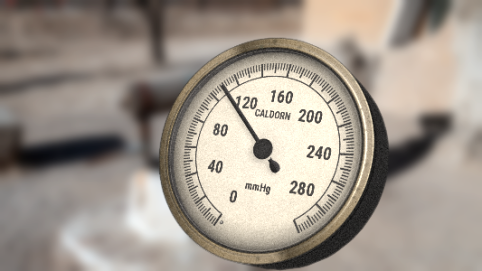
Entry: 110 mmHg
